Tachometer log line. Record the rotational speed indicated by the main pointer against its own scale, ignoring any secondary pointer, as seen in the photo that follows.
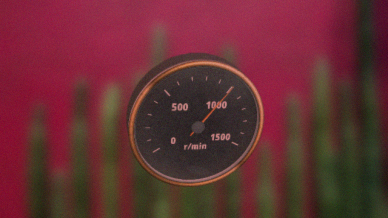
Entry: 1000 rpm
